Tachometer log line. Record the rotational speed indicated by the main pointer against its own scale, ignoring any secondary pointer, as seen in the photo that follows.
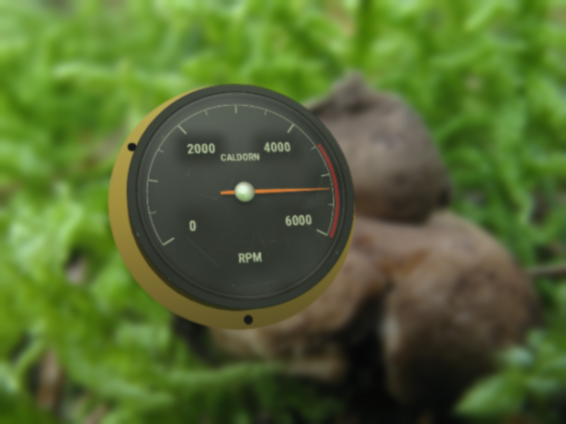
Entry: 5250 rpm
